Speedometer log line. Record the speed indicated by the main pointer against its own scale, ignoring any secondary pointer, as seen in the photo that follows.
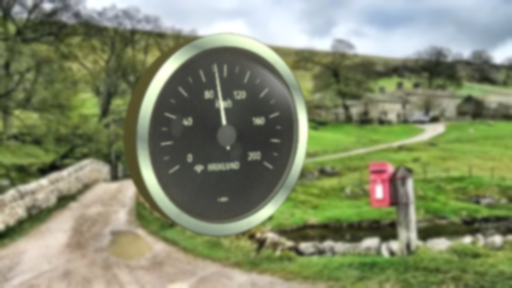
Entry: 90 km/h
